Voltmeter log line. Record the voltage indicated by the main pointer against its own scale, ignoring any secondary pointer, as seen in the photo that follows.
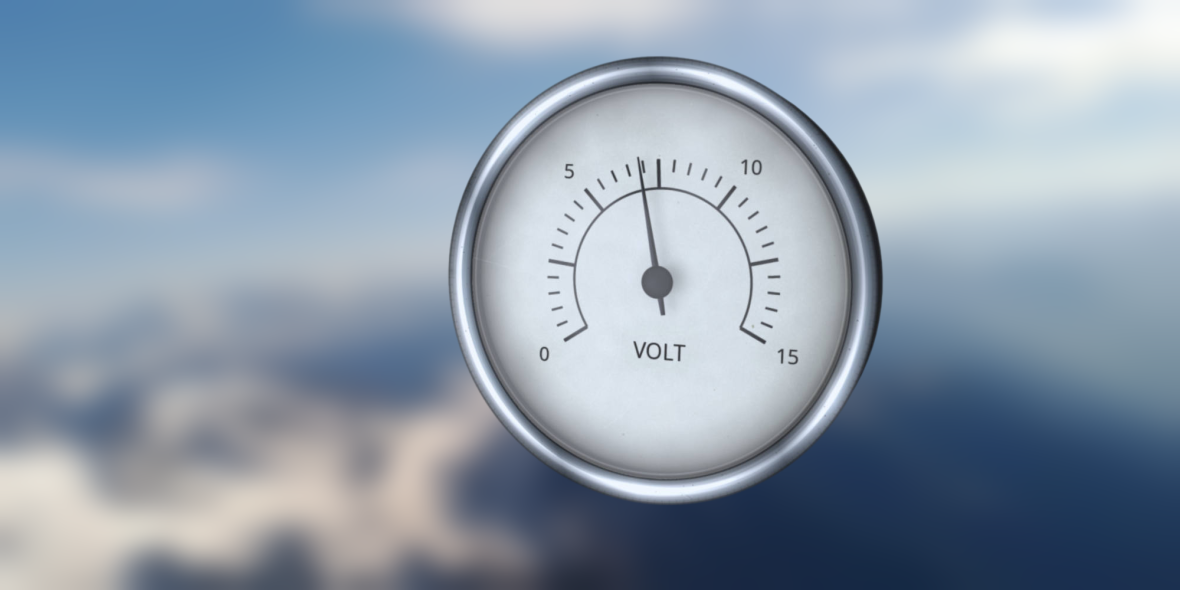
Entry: 7 V
